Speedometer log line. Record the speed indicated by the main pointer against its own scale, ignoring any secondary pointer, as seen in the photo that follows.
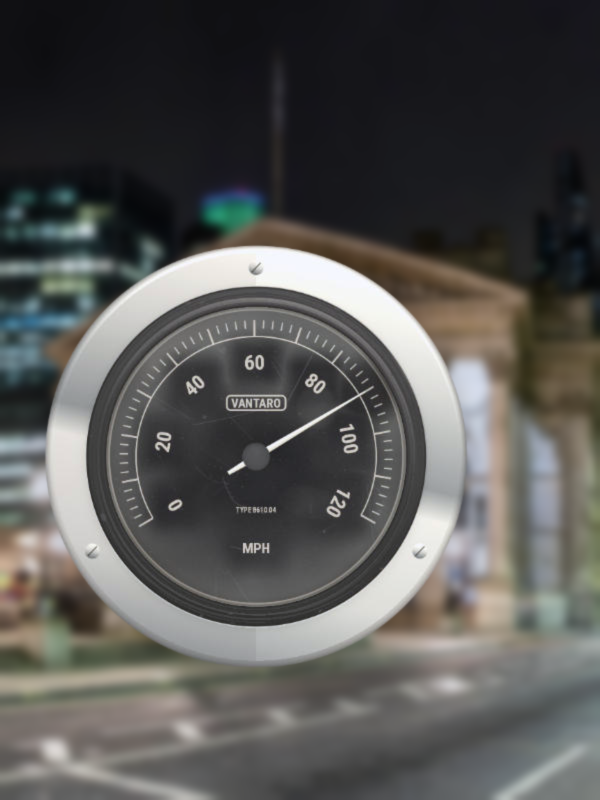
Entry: 90 mph
